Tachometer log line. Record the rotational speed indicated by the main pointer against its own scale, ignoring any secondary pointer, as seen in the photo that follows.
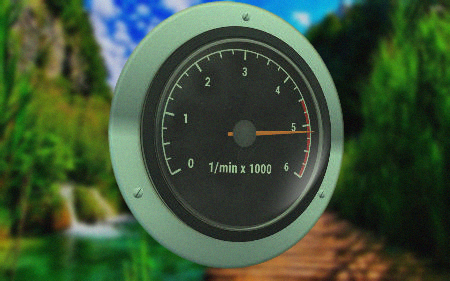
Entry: 5125 rpm
